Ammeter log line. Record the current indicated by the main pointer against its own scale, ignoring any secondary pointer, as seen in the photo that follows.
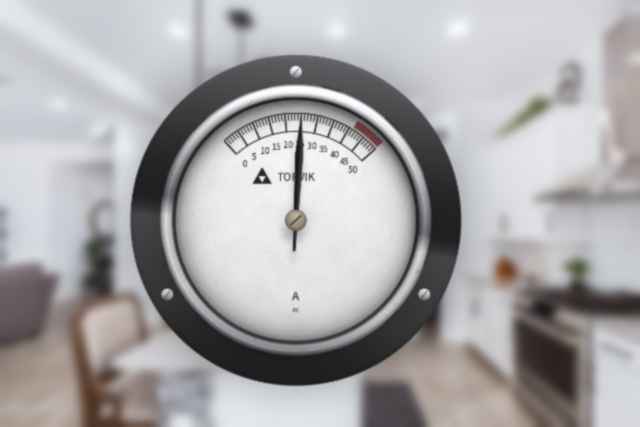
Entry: 25 A
